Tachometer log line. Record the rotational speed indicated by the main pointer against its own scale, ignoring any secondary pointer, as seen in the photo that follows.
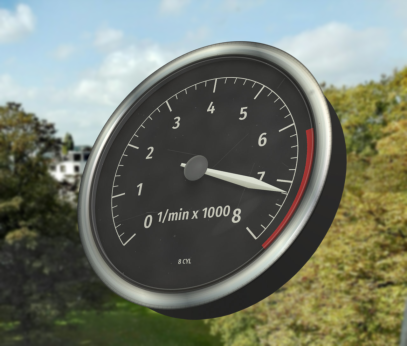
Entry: 7200 rpm
